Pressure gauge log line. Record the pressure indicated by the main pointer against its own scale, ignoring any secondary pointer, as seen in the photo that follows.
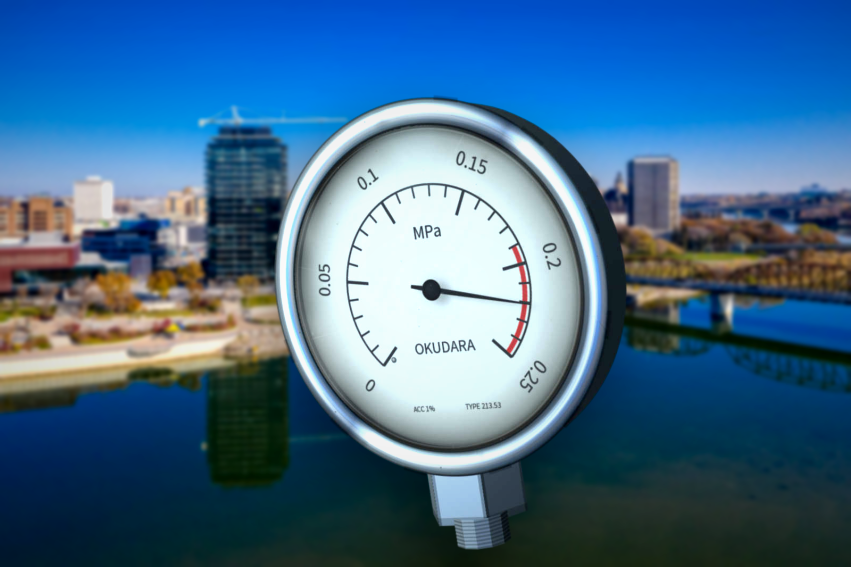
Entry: 0.22 MPa
